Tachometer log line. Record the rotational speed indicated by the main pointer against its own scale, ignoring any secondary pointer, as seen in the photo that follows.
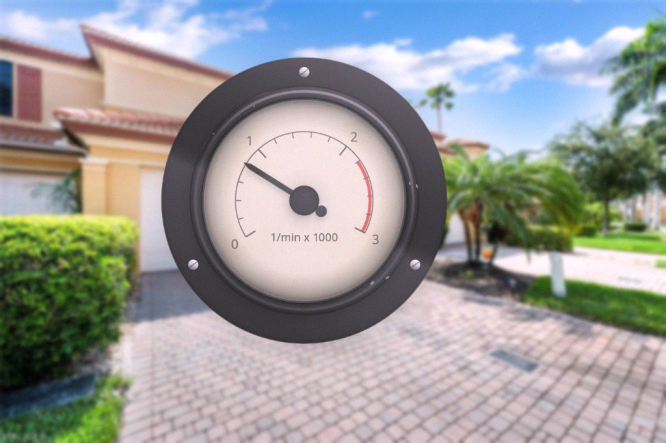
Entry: 800 rpm
